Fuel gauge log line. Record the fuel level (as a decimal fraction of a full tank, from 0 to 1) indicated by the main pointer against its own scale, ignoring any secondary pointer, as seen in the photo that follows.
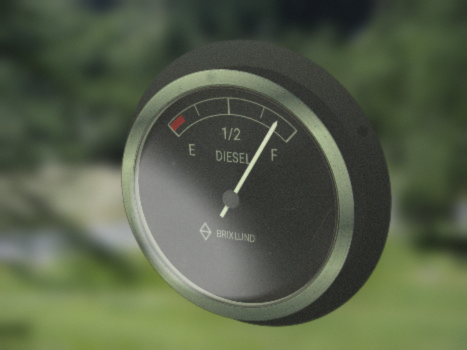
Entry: 0.875
